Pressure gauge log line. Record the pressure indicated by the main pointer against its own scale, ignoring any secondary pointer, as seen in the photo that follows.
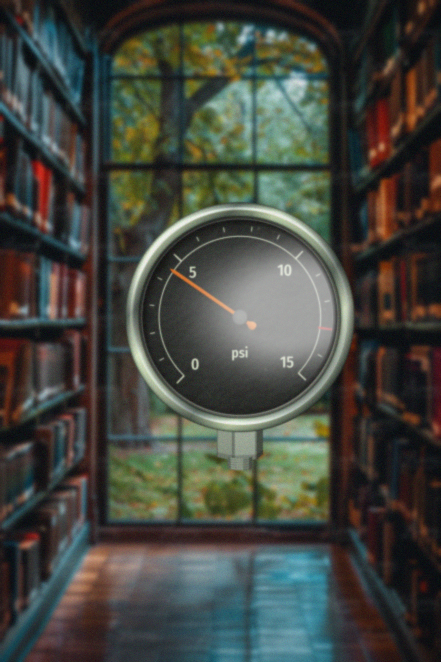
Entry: 4.5 psi
